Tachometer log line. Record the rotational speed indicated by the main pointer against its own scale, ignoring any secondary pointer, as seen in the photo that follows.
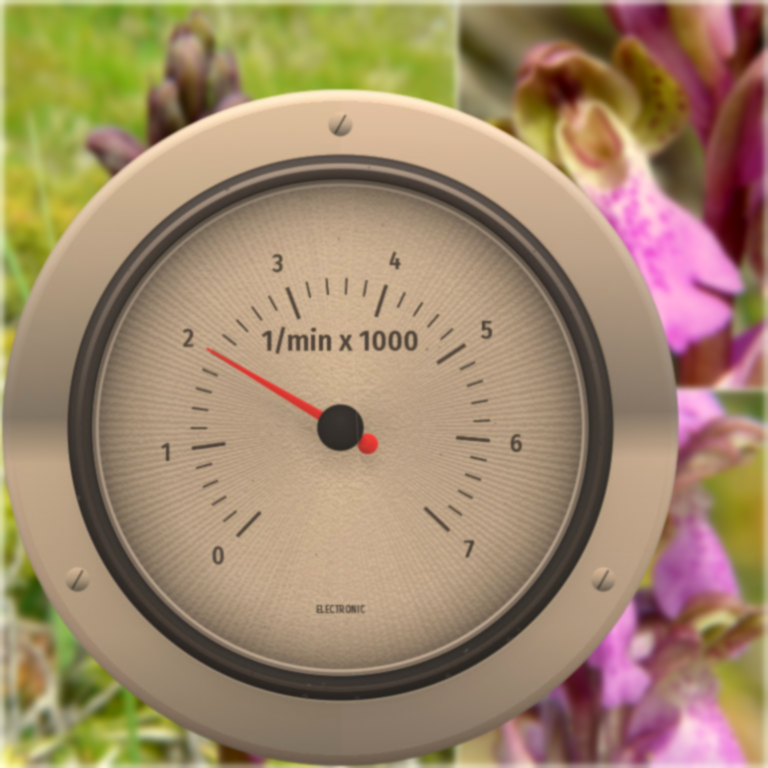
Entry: 2000 rpm
